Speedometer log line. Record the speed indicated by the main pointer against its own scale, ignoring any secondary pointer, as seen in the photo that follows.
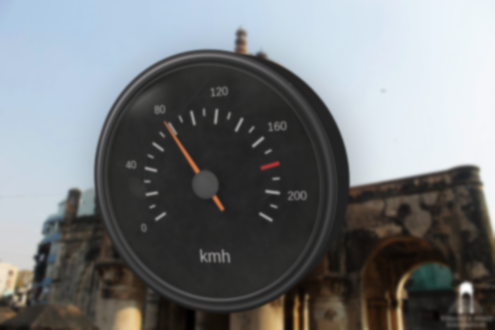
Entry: 80 km/h
